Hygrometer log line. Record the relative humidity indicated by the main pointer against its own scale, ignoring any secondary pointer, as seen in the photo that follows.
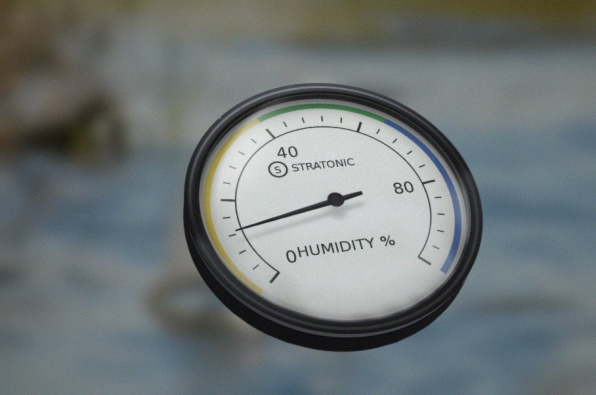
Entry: 12 %
